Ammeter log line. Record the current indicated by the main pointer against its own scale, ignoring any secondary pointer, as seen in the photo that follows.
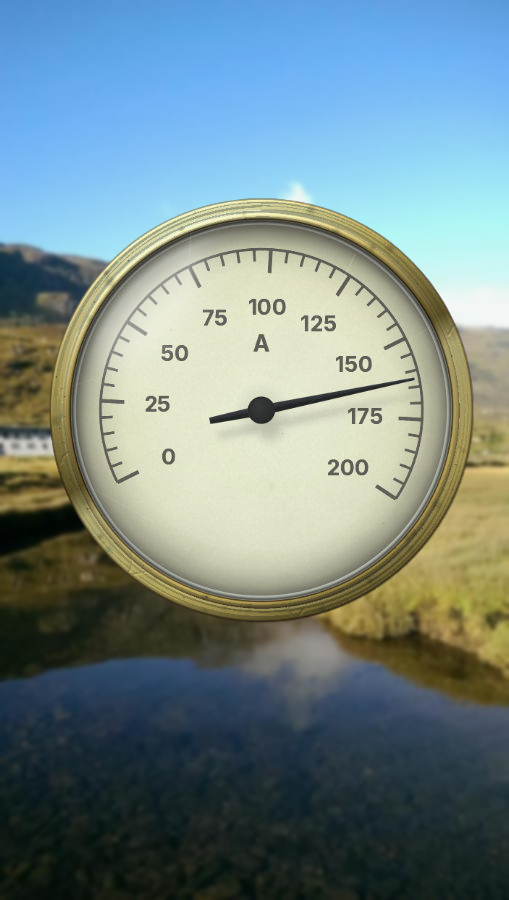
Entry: 162.5 A
